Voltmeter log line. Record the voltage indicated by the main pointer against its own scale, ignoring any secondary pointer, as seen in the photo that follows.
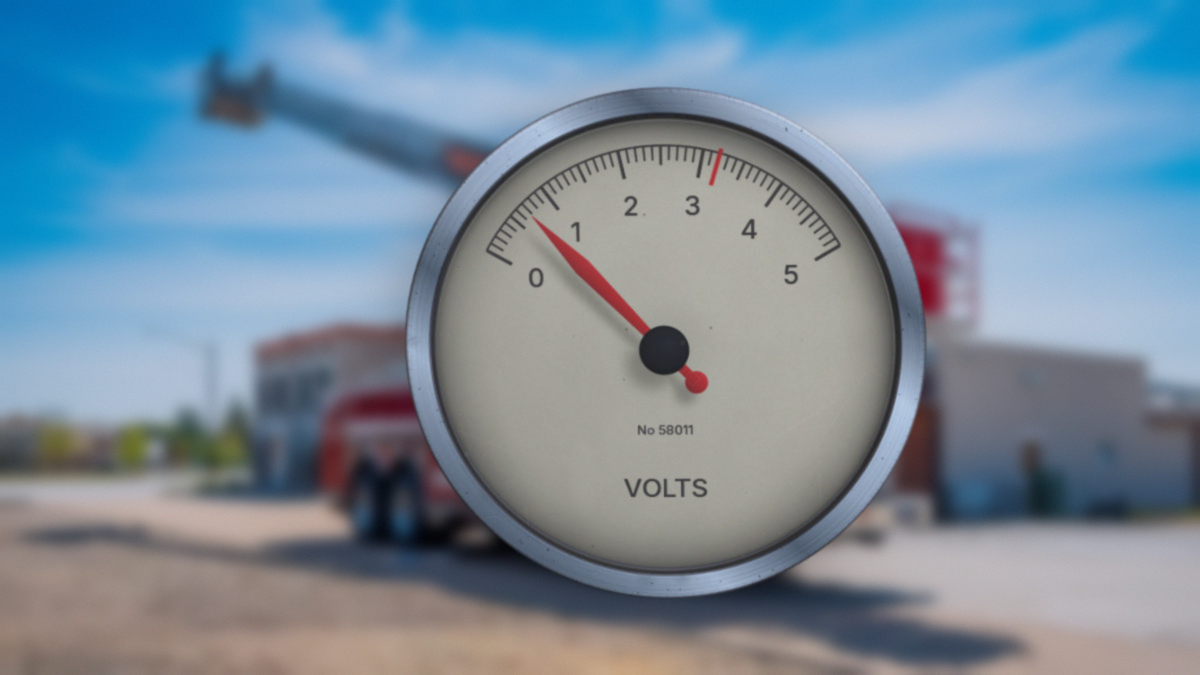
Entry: 0.7 V
